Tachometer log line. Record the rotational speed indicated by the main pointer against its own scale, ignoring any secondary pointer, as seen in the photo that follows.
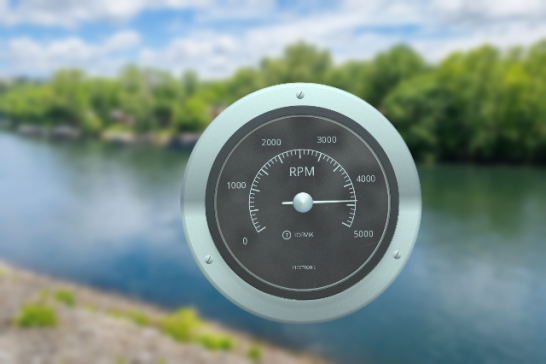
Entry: 4400 rpm
